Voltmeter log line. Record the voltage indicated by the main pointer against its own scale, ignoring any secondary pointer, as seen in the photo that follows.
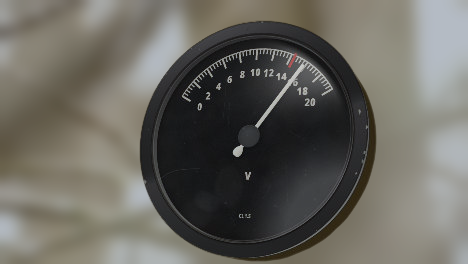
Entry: 16 V
